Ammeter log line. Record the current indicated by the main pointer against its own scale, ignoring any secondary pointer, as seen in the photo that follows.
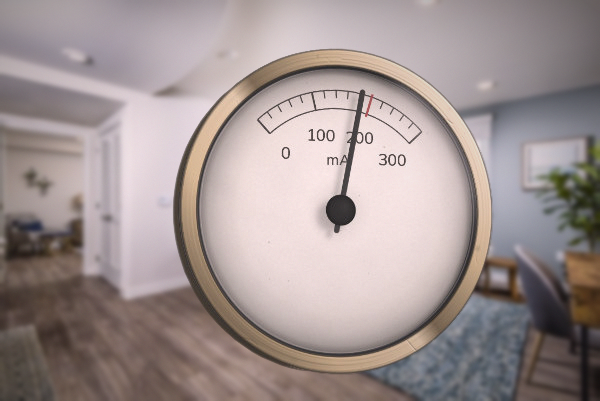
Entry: 180 mA
